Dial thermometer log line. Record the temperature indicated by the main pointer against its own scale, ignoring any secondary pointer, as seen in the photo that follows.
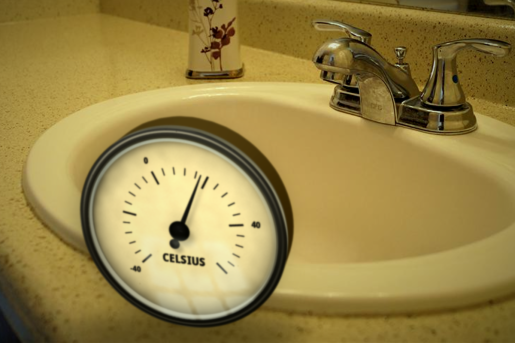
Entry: 18 °C
